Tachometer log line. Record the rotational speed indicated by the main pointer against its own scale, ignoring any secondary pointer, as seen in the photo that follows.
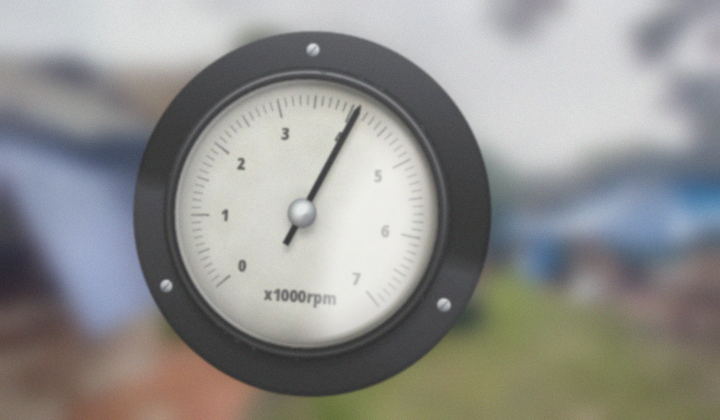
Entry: 4100 rpm
